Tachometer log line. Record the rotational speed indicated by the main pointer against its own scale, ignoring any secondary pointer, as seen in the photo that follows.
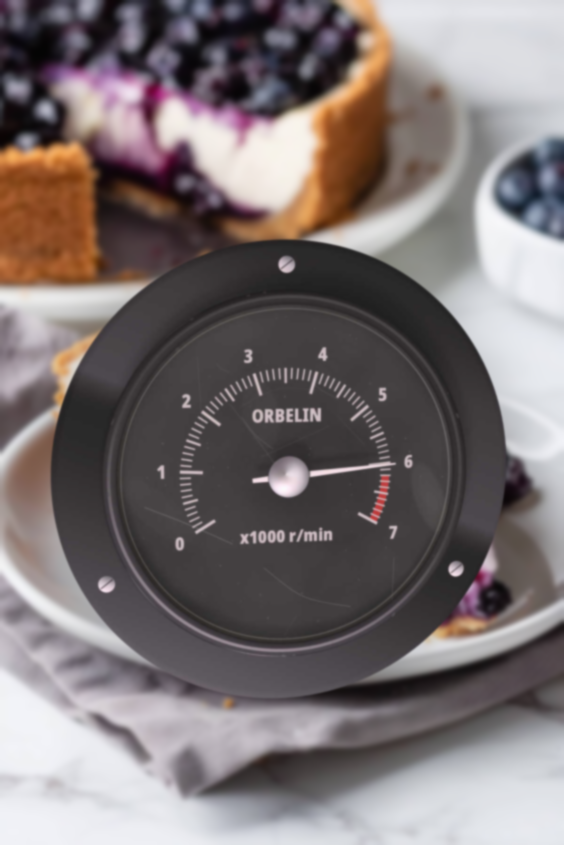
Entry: 6000 rpm
